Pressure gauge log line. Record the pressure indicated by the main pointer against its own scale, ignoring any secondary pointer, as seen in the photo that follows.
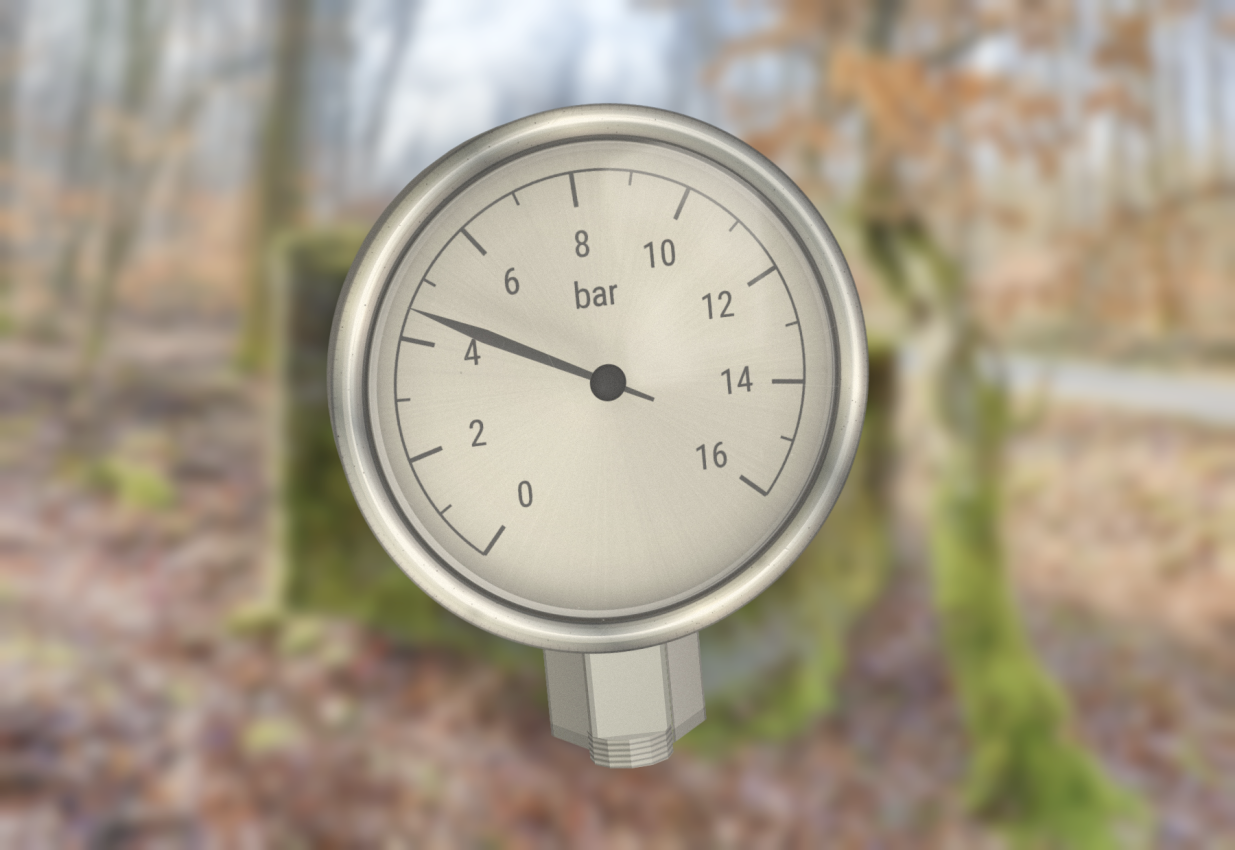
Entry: 4.5 bar
